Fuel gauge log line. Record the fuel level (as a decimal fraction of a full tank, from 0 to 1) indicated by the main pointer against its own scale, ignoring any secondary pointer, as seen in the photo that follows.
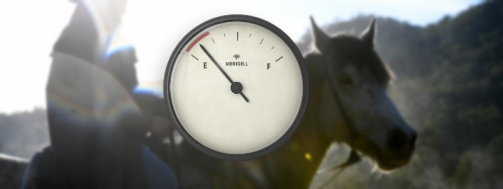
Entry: 0.125
